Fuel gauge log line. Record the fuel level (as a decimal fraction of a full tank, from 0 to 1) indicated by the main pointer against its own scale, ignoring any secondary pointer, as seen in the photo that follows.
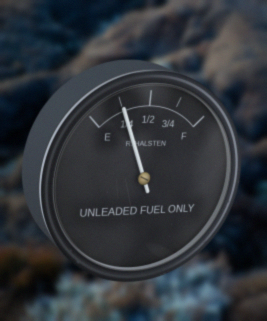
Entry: 0.25
